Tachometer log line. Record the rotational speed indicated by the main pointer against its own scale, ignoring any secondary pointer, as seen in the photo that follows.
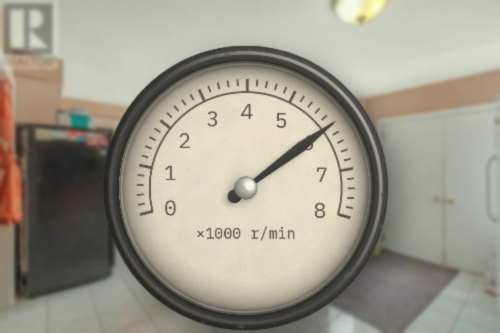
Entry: 6000 rpm
